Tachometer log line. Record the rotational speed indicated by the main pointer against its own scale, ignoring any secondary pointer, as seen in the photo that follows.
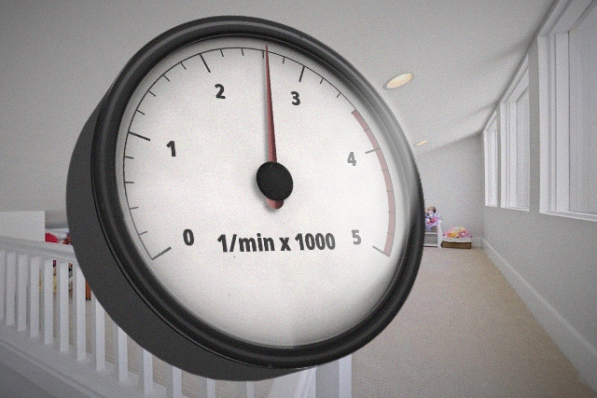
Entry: 2600 rpm
